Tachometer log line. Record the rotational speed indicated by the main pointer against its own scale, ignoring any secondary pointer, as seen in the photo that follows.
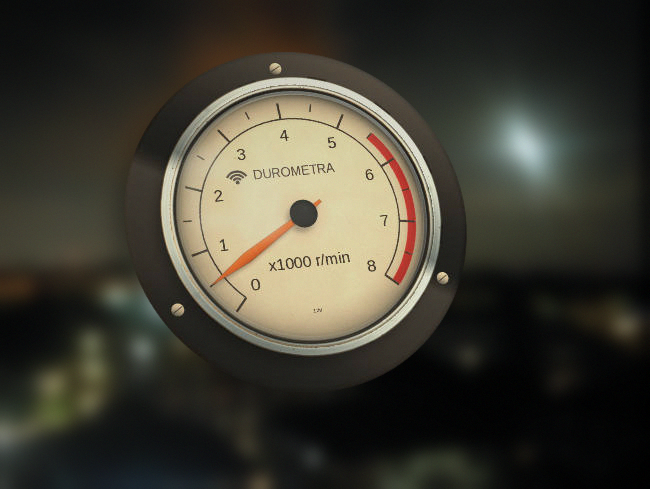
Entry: 500 rpm
